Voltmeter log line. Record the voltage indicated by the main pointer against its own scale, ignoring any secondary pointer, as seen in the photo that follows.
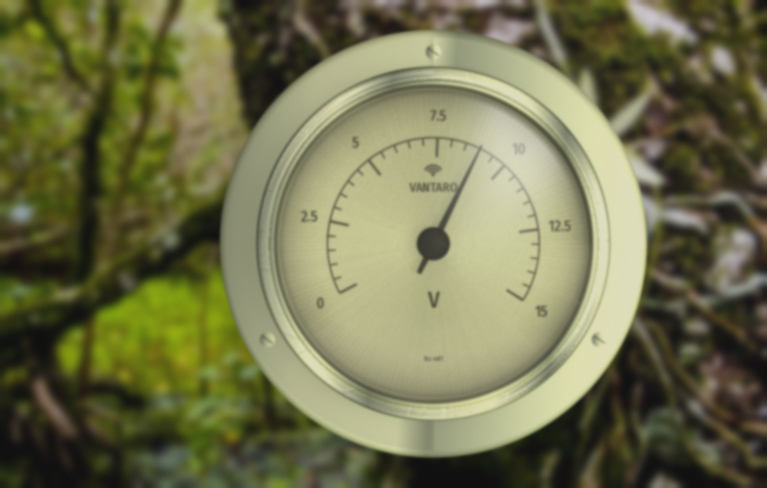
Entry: 9 V
